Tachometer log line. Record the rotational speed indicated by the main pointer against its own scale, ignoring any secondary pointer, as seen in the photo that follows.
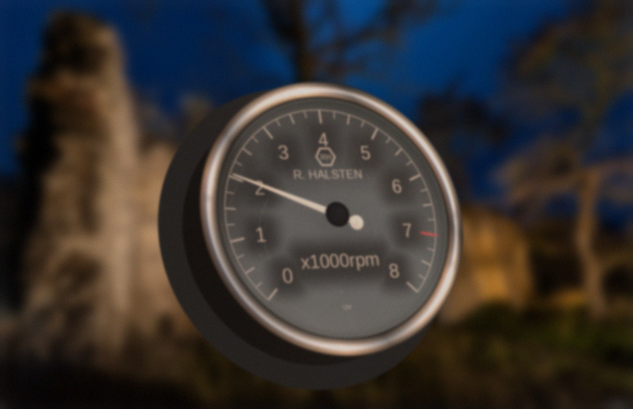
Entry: 2000 rpm
